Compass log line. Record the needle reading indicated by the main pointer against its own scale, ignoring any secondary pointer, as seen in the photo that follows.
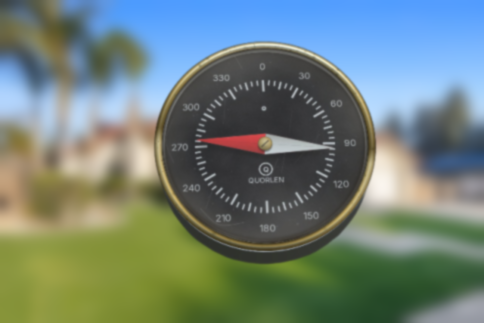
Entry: 275 °
